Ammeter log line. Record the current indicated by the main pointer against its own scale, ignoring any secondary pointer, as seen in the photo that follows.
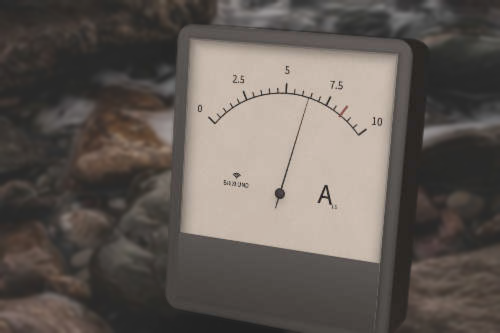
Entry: 6.5 A
